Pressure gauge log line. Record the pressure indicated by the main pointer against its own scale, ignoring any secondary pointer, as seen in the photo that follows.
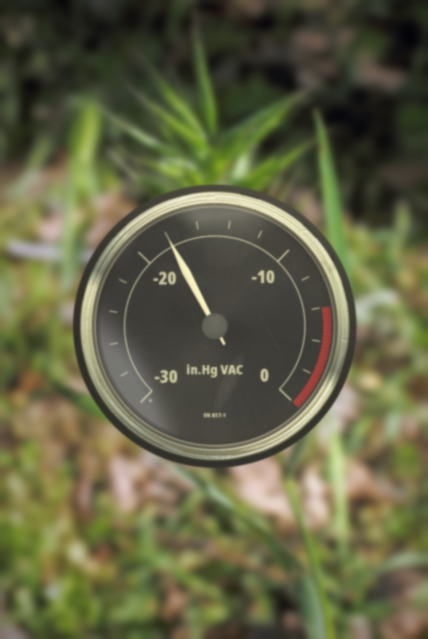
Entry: -18 inHg
